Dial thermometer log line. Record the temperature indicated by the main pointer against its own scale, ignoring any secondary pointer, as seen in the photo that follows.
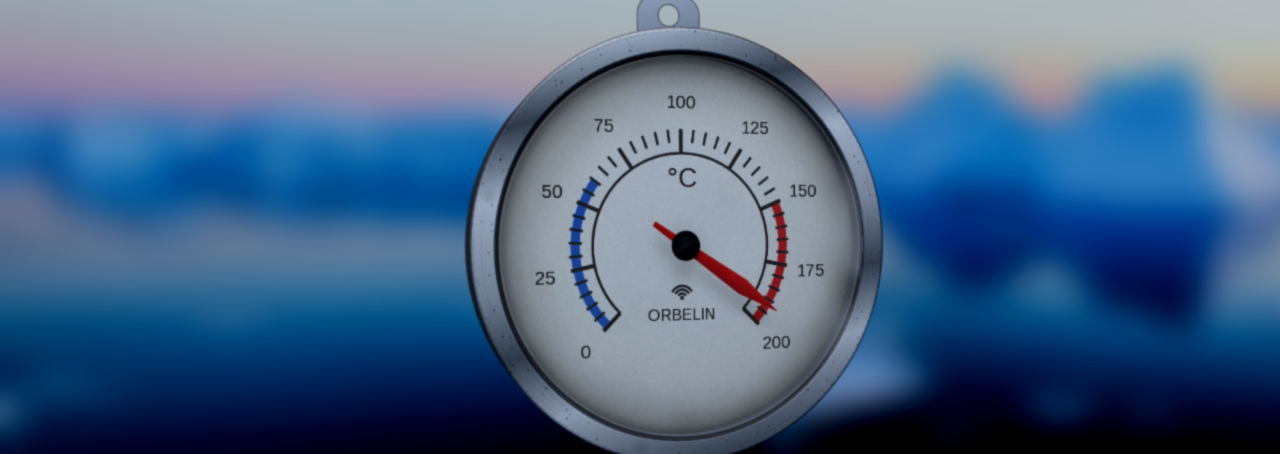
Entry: 192.5 °C
